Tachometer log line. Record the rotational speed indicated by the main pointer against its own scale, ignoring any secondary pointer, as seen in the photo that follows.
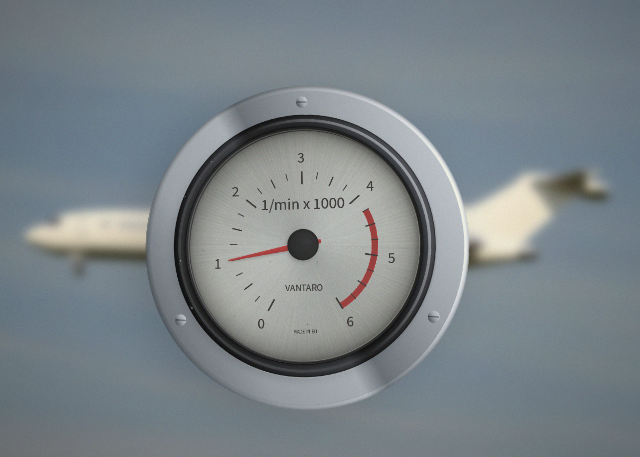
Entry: 1000 rpm
